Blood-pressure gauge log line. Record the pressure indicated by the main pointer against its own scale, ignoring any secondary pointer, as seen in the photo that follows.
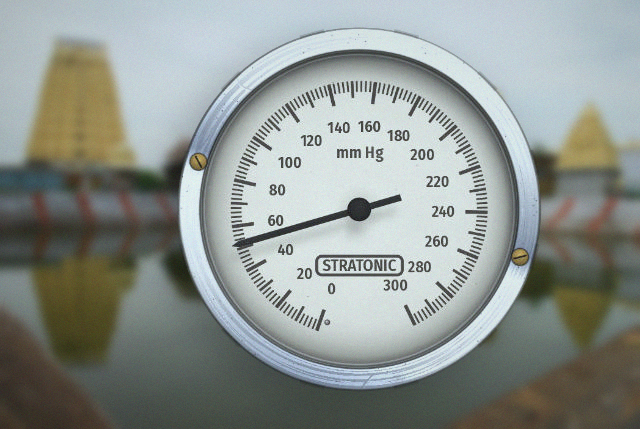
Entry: 52 mmHg
